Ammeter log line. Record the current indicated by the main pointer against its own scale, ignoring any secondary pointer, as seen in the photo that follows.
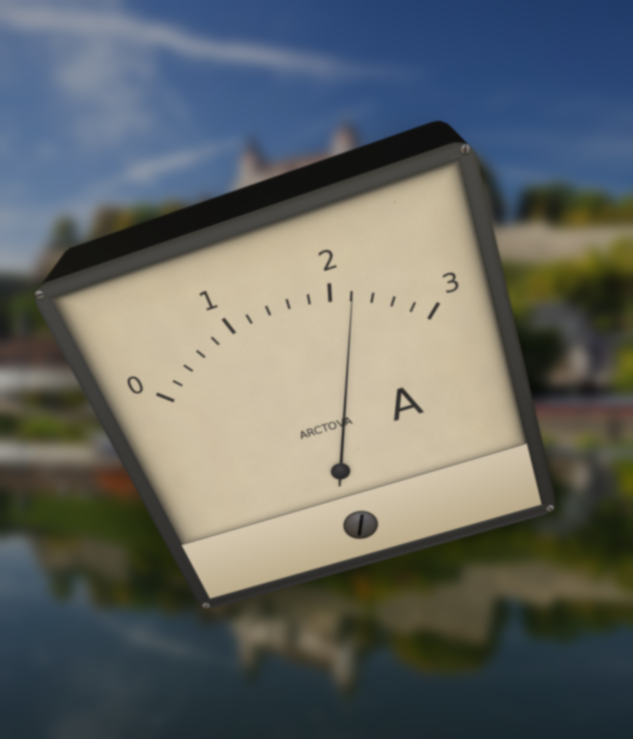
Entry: 2.2 A
